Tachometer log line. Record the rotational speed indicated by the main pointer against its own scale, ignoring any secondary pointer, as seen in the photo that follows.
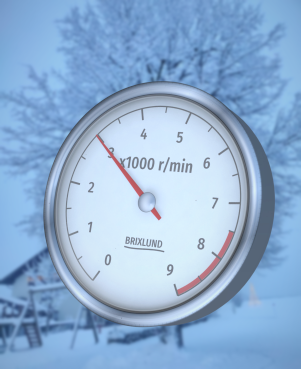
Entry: 3000 rpm
